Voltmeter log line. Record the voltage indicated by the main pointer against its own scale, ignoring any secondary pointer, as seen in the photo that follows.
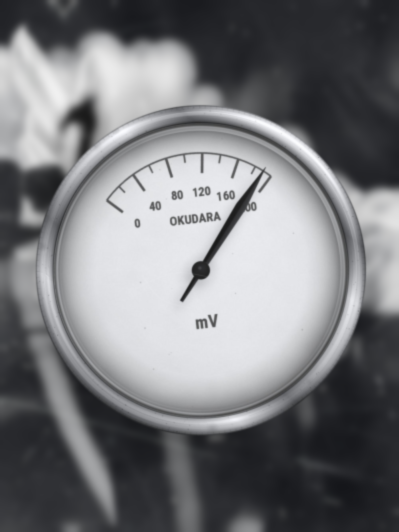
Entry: 190 mV
